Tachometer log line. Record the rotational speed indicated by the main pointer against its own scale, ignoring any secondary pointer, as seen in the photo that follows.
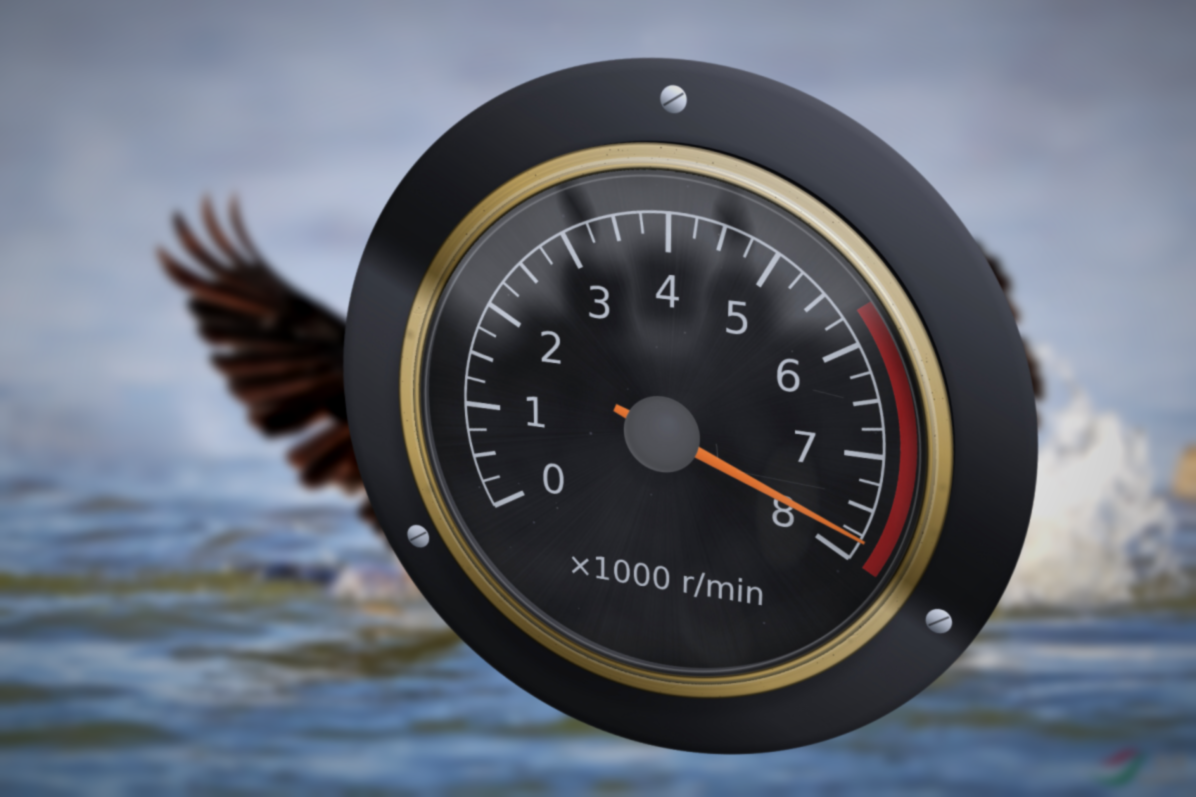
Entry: 7750 rpm
